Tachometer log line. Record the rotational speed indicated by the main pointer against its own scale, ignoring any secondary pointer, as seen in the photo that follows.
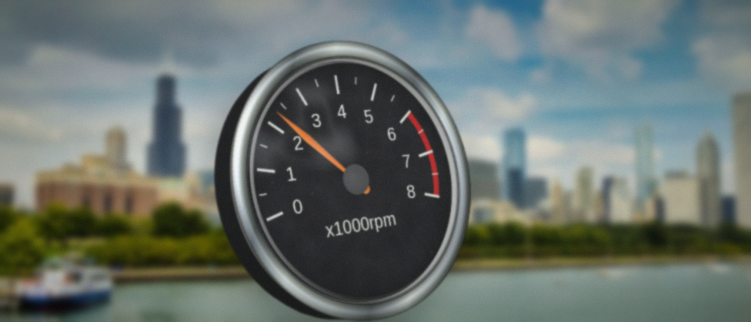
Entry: 2250 rpm
